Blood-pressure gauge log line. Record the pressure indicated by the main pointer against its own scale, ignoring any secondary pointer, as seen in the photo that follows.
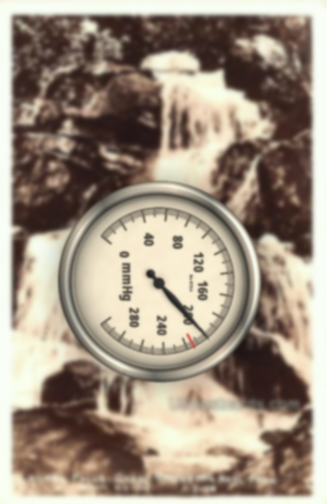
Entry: 200 mmHg
